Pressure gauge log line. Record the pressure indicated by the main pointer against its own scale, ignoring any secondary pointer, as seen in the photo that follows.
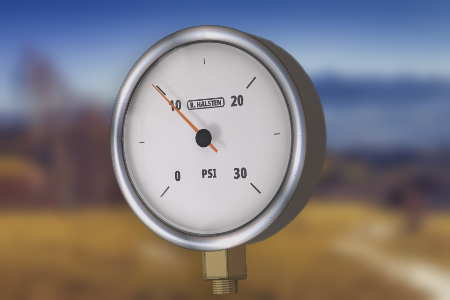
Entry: 10 psi
